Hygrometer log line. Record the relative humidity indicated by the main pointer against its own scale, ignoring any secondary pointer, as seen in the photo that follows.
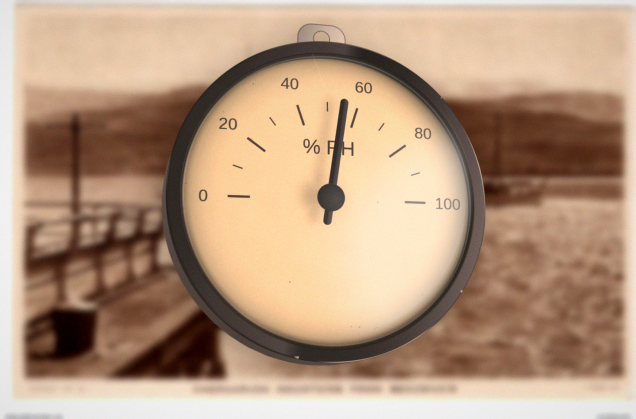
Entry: 55 %
